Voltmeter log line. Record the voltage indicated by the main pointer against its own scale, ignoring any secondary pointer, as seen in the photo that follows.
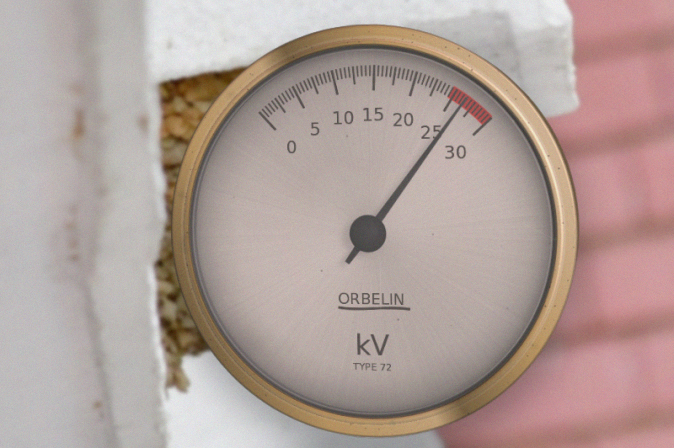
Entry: 26.5 kV
